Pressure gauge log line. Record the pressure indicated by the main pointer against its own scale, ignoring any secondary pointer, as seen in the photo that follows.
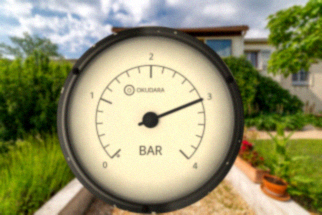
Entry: 3 bar
